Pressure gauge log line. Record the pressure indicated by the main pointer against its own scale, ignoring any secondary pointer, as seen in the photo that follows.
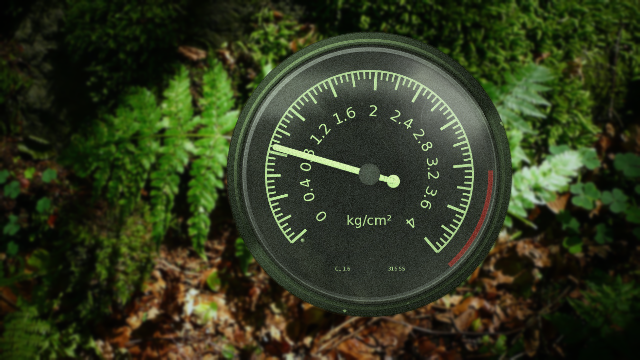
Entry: 0.85 kg/cm²
